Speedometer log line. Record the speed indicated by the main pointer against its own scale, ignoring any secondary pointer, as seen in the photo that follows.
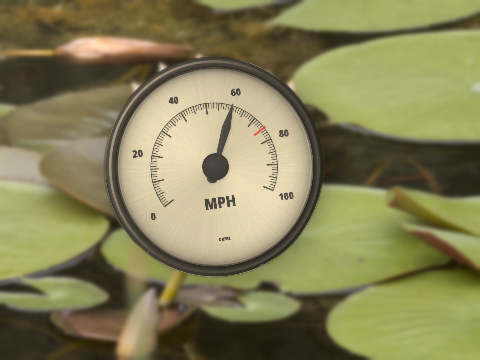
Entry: 60 mph
